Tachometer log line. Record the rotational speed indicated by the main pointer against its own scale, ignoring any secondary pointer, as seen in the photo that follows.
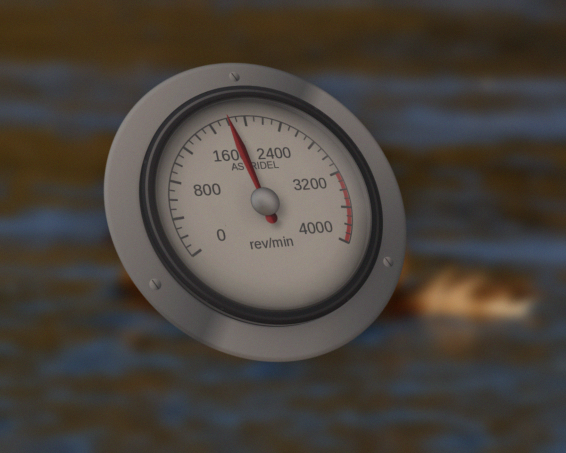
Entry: 1800 rpm
